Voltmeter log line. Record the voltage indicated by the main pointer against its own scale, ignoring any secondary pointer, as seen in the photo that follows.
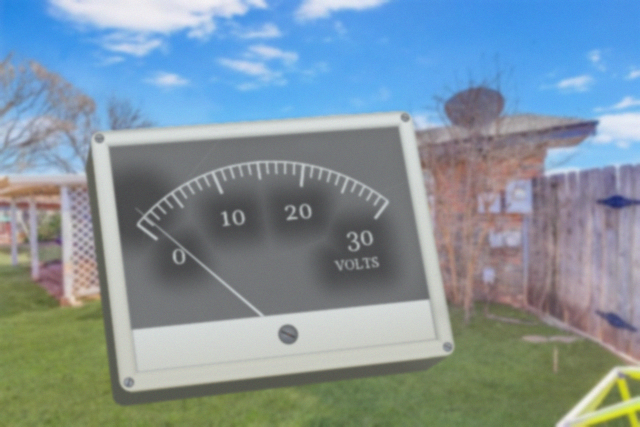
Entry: 1 V
